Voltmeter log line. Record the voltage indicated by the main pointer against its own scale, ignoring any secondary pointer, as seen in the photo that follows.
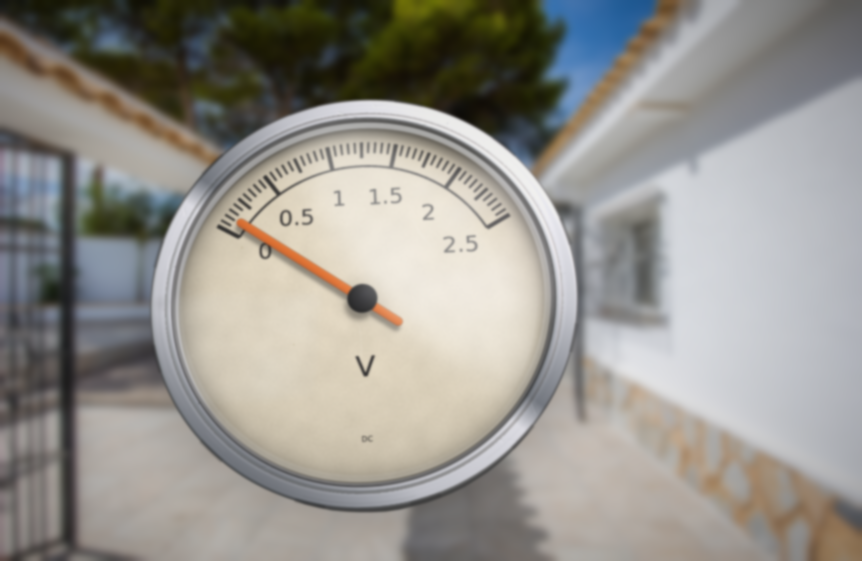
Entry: 0.1 V
